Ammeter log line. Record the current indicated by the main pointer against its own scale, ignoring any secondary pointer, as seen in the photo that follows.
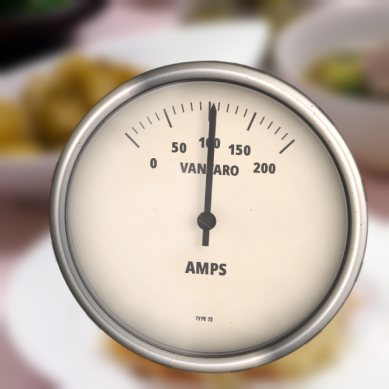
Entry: 105 A
